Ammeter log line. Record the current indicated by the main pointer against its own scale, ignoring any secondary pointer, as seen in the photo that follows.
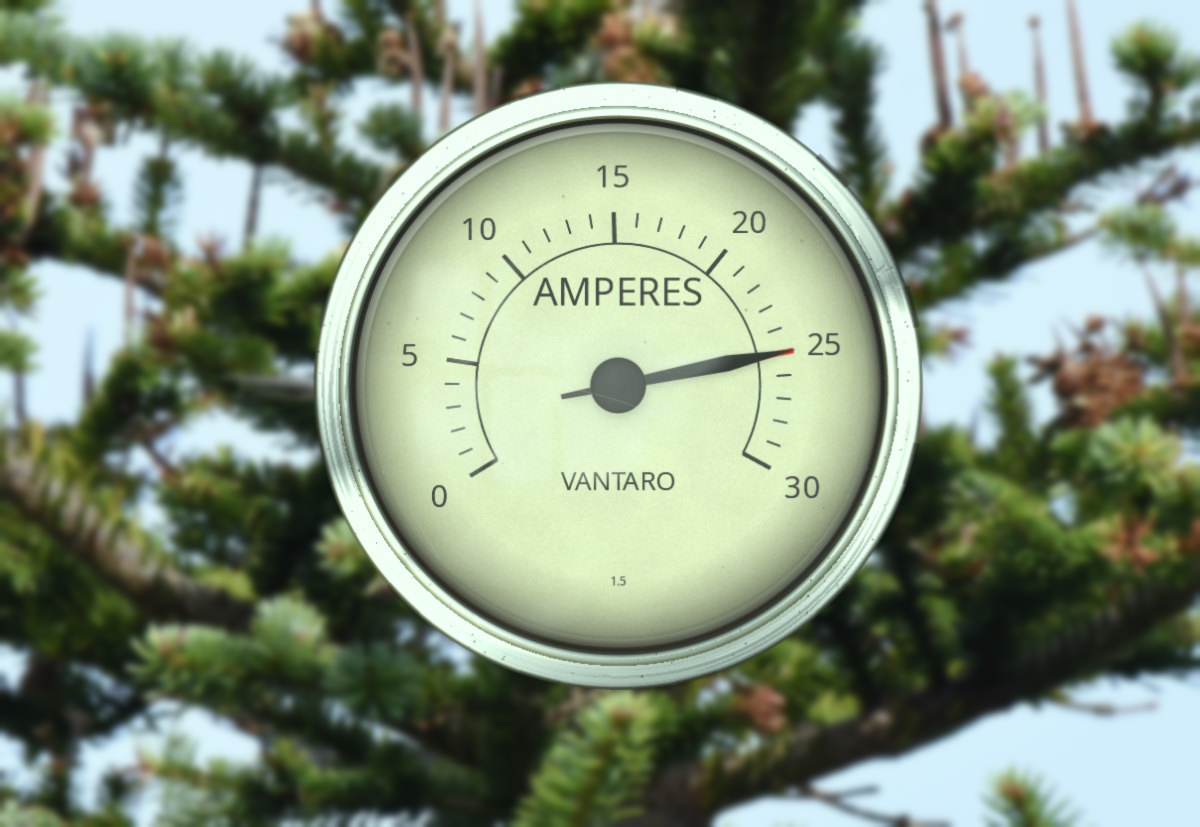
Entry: 25 A
